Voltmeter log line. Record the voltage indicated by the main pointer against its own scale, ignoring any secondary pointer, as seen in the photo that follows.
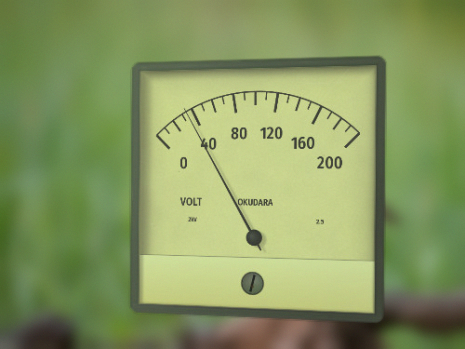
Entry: 35 V
